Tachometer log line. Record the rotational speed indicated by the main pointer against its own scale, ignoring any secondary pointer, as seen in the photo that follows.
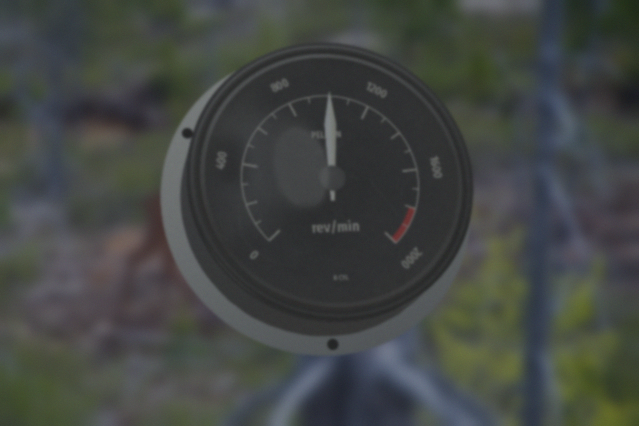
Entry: 1000 rpm
